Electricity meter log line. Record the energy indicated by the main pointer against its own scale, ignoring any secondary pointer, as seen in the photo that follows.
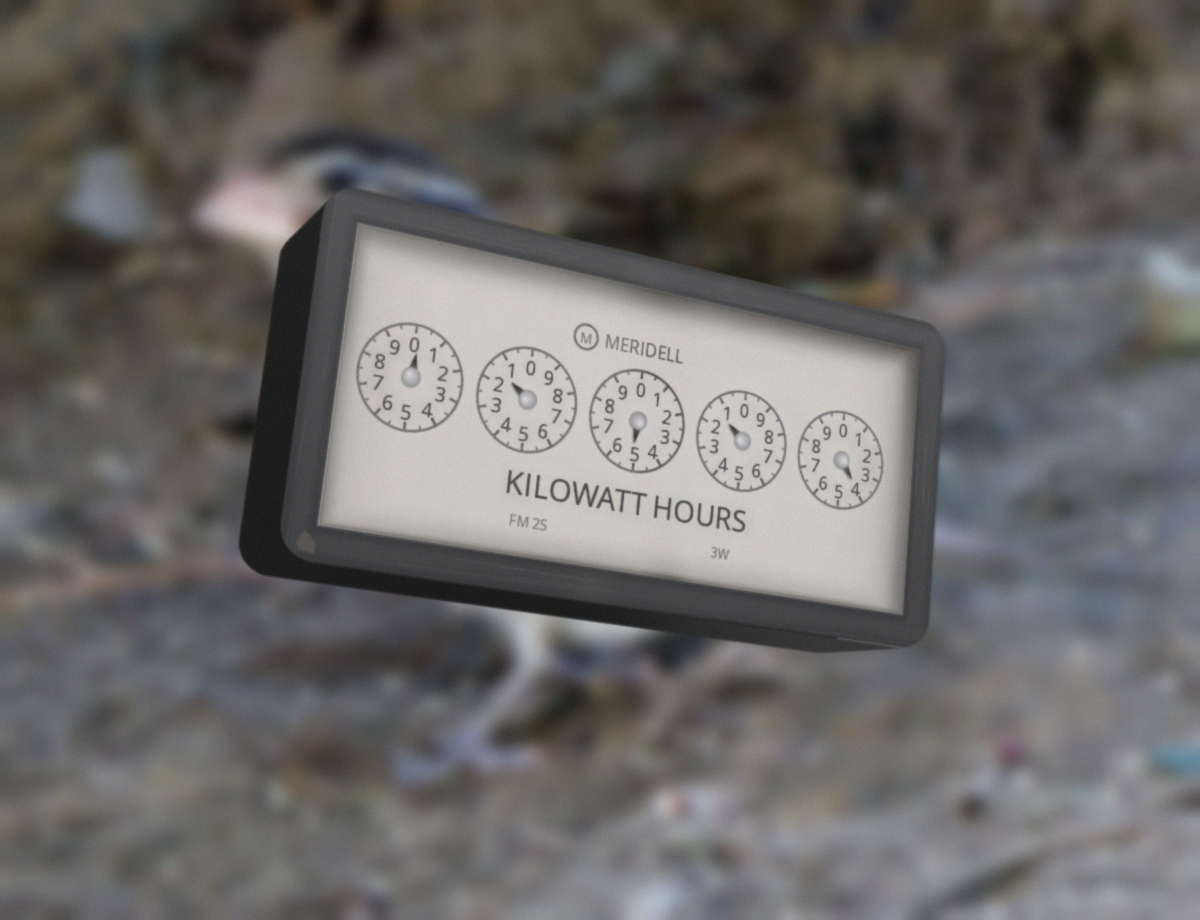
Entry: 1514 kWh
